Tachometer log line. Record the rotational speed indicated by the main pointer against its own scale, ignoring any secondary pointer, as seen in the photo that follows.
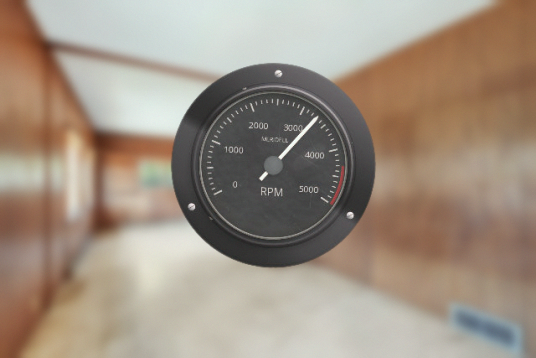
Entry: 3300 rpm
